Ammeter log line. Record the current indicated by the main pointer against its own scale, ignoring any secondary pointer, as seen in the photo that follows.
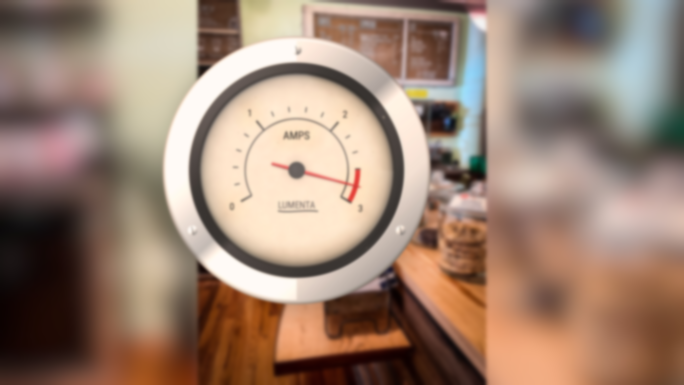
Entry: 2.8 A
